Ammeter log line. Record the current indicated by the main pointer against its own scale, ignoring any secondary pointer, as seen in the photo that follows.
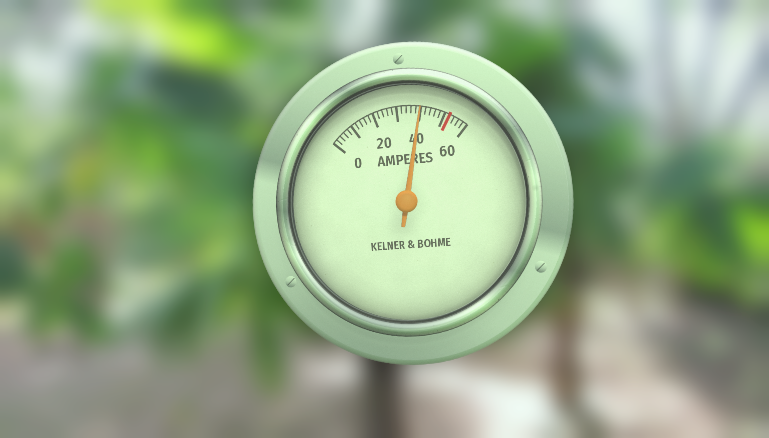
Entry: 40 A
